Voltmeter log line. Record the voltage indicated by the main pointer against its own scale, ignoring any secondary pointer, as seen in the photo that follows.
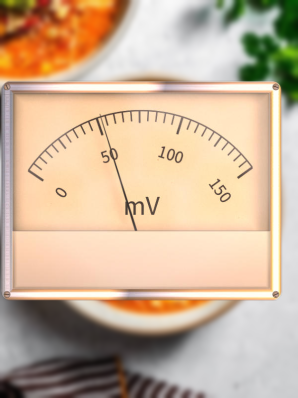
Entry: 52.5 mV
